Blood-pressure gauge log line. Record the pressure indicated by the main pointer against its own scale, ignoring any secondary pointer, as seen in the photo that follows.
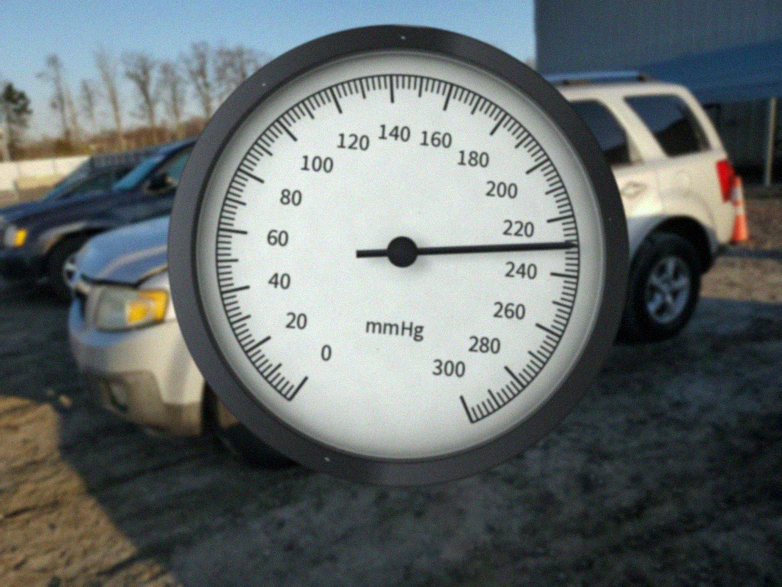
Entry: 230 mmHg
